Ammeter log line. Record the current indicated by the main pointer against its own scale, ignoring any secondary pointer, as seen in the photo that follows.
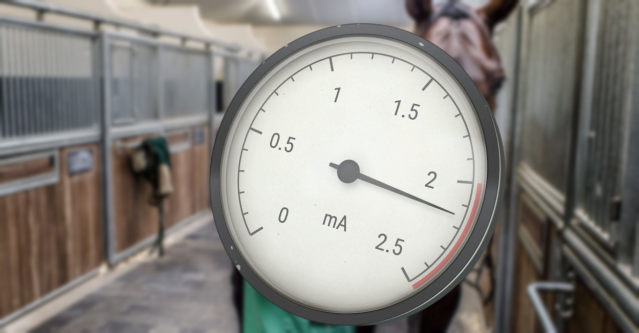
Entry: 2.15 mA
